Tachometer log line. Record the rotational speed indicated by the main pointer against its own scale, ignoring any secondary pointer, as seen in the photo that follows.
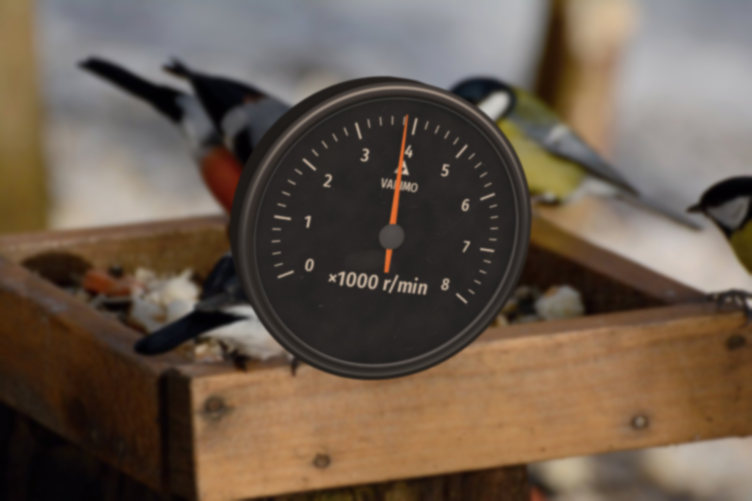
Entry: 3800 rpm
